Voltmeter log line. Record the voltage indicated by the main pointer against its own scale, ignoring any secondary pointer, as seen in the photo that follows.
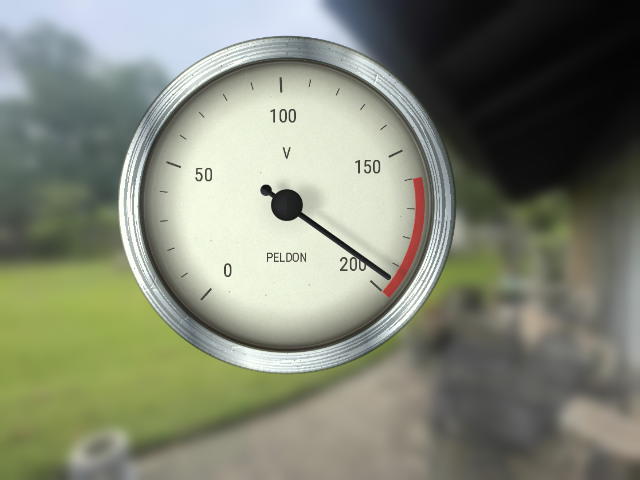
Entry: 195 V
